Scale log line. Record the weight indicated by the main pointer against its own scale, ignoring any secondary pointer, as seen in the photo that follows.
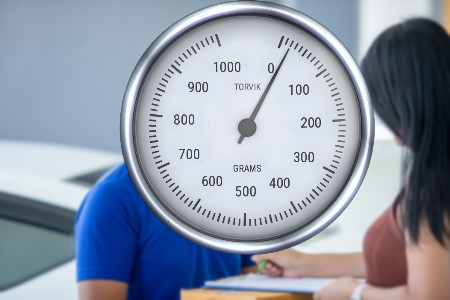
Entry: 20 g
